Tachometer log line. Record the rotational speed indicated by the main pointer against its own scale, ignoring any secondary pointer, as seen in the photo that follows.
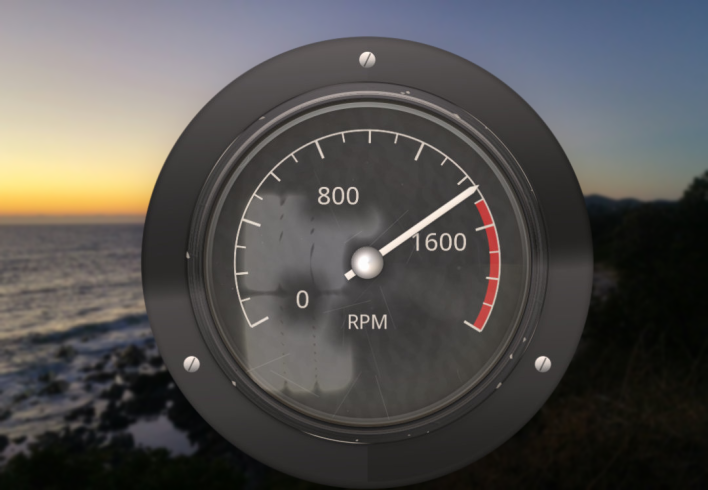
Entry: 1450 rpm
